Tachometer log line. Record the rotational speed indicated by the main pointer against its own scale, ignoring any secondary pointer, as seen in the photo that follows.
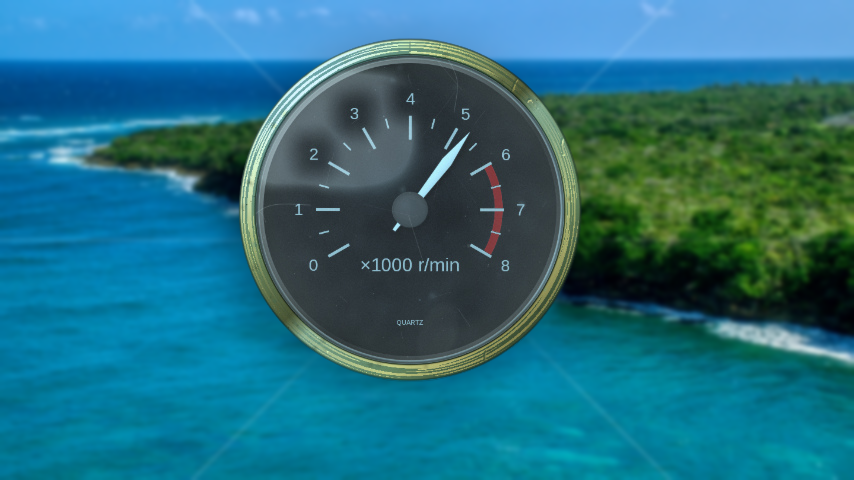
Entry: 5250 rpm
